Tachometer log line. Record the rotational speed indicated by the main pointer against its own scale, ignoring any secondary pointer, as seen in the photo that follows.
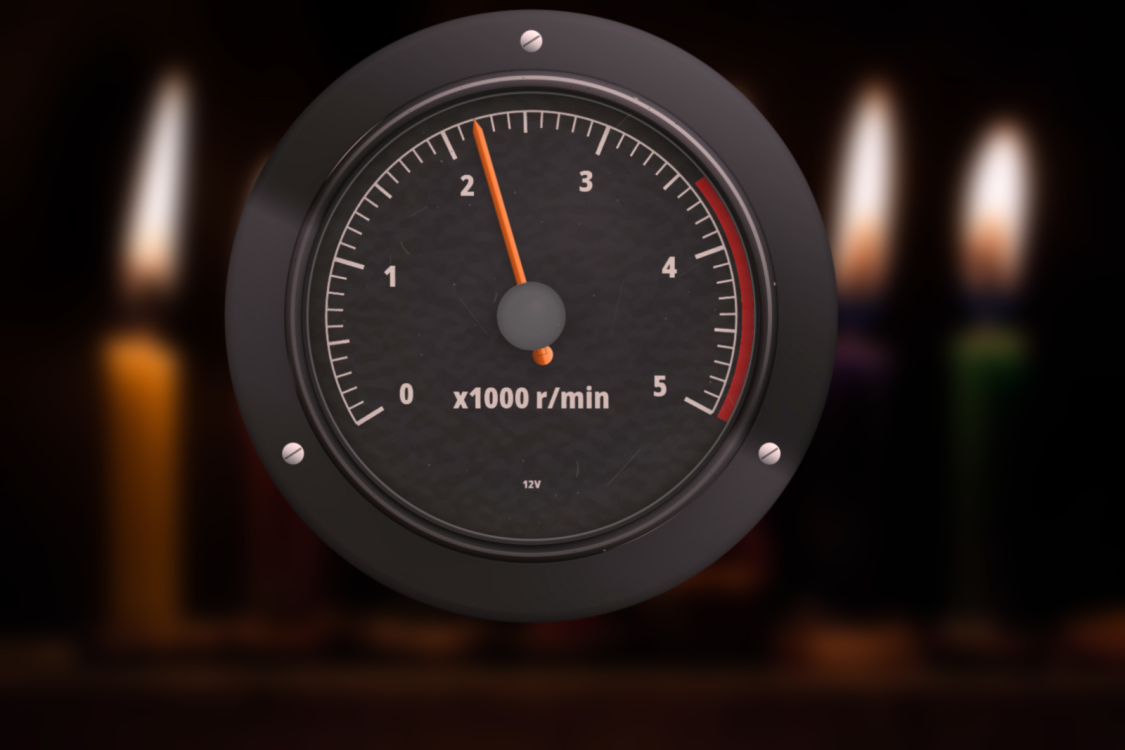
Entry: 2200 rpm
